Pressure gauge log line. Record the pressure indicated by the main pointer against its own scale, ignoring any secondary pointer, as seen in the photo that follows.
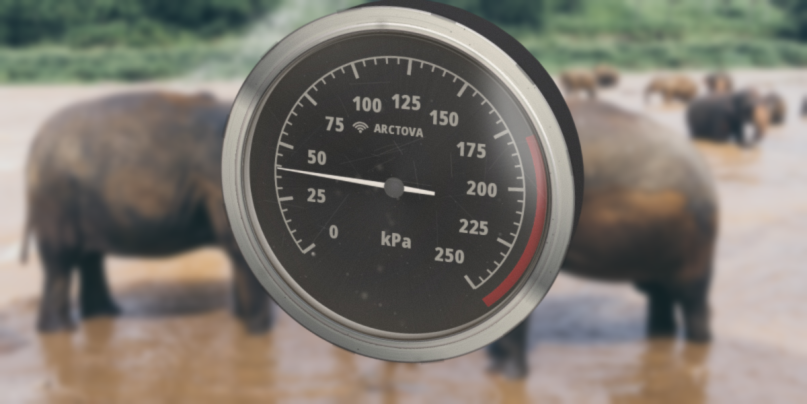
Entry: 40 kPa
